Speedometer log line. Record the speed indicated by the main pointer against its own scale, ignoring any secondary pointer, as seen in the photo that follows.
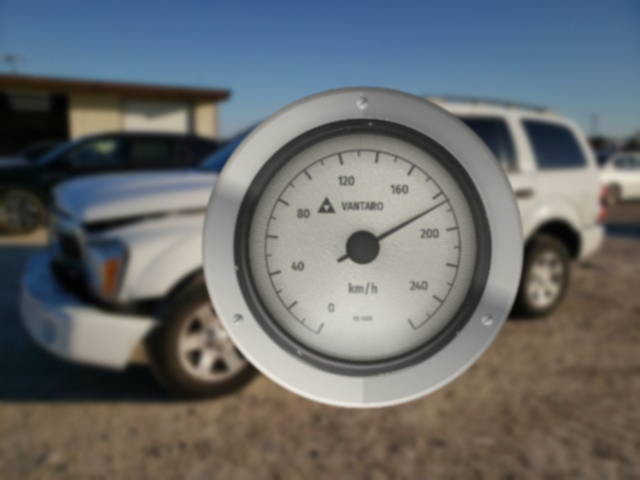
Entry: 185 km/h
